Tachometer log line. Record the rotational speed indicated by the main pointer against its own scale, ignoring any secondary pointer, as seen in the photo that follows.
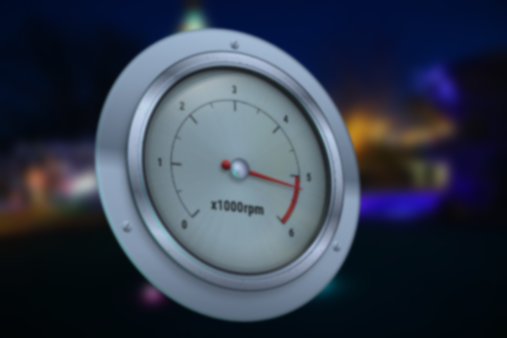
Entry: 5250 rpm
